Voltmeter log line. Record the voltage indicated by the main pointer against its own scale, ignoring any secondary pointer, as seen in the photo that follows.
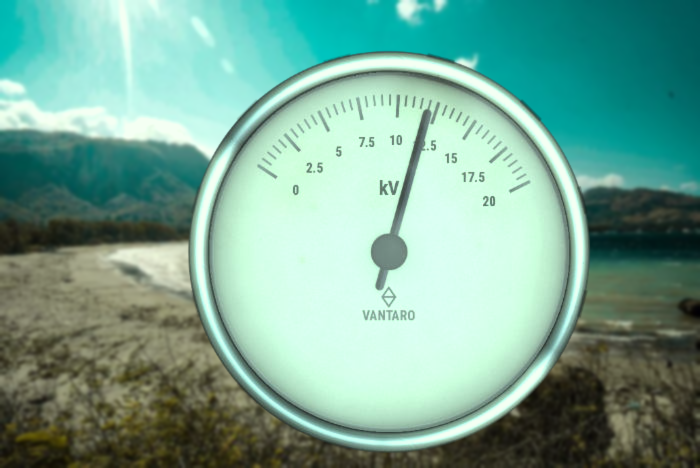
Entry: 12 kV
